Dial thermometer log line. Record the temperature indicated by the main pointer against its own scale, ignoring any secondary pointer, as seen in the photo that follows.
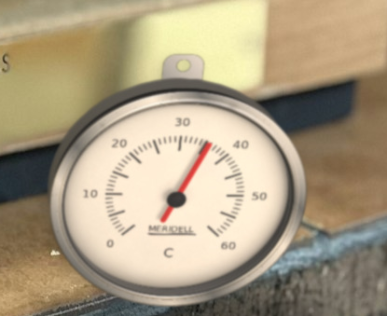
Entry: 35 °C
